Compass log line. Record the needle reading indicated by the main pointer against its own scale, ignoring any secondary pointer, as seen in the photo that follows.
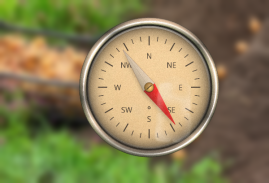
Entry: 145 °
